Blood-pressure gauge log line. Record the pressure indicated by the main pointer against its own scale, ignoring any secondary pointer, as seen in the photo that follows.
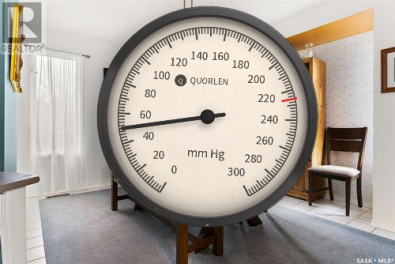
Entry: 50 mmHg
